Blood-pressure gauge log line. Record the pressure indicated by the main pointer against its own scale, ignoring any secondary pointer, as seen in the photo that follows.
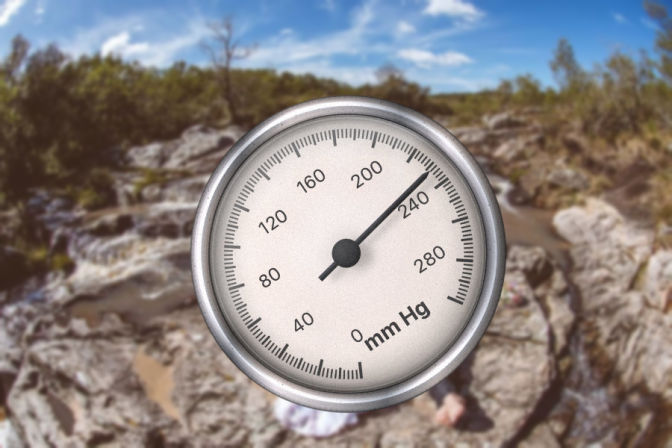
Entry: 232 mmHg
